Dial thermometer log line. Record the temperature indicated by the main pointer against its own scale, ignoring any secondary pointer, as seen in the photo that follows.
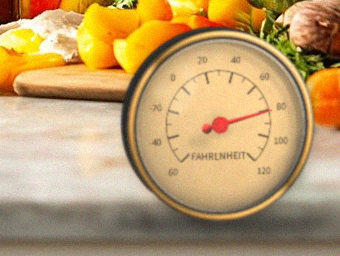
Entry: 80 °F
